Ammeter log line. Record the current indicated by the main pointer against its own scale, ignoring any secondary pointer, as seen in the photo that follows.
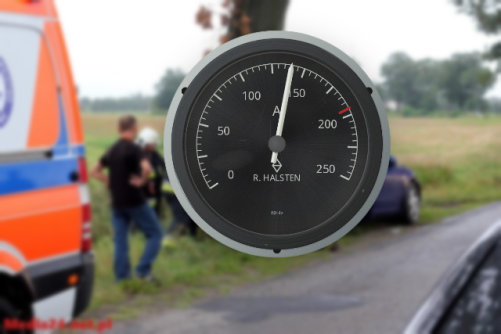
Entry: 140 A
